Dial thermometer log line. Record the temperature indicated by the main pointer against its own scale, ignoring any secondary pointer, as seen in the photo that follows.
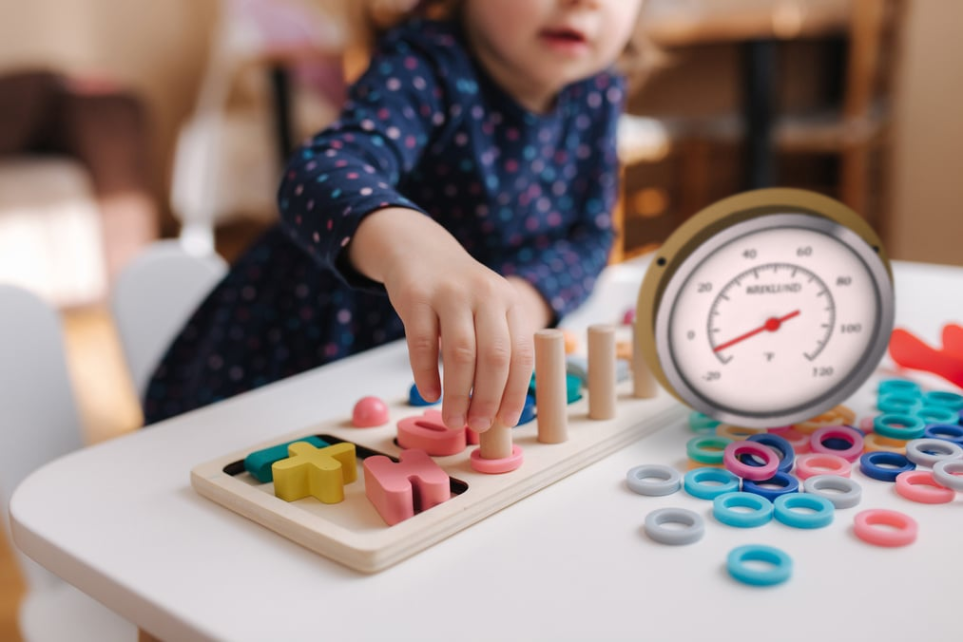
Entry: -10 °F
